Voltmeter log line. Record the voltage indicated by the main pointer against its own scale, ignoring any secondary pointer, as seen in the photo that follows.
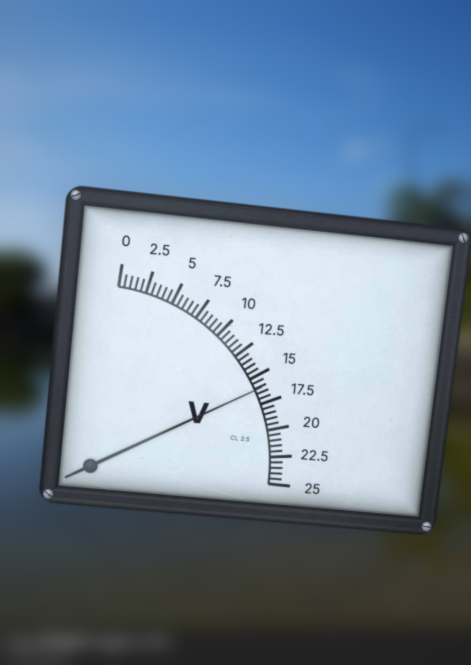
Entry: 16 V
